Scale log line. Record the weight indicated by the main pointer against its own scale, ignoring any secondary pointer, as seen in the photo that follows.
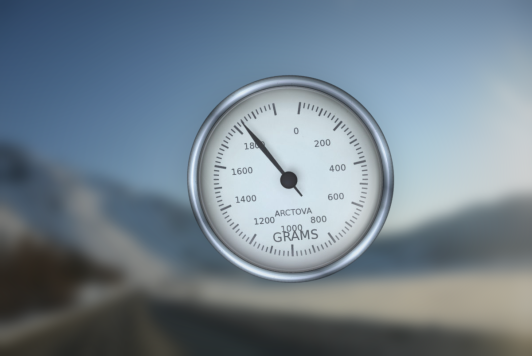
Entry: 1840 g
